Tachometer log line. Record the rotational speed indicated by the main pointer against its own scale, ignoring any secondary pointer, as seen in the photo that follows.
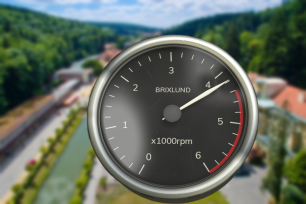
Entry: 4200 rpm
